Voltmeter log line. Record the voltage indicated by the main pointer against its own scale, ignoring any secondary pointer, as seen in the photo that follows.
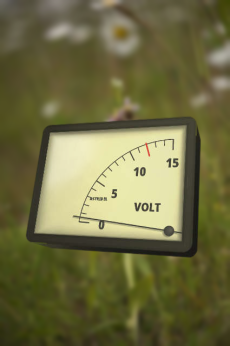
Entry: 0.5 V
